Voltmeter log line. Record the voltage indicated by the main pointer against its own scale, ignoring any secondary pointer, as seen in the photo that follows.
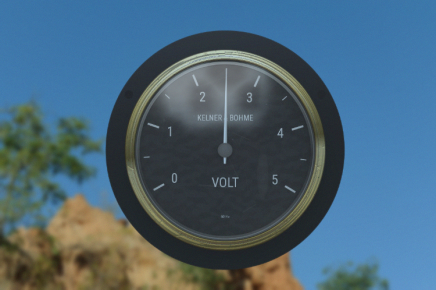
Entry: 2.5 V
